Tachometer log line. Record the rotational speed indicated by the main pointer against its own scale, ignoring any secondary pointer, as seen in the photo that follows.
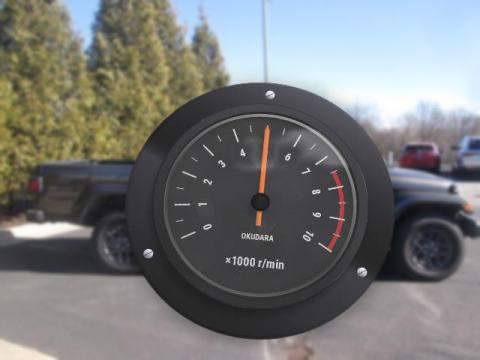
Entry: 5000 rpm
